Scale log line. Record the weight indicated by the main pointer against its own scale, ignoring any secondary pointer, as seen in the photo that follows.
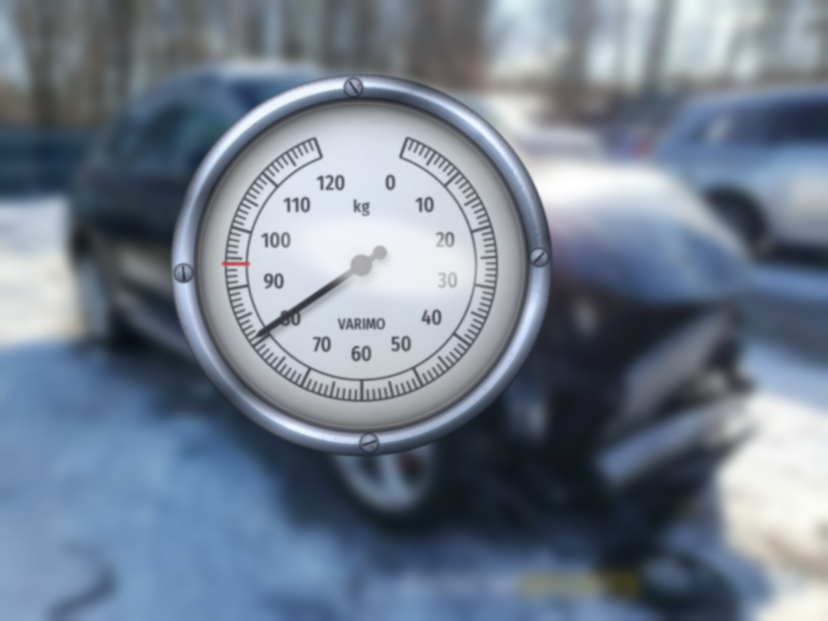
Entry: 81 kg
